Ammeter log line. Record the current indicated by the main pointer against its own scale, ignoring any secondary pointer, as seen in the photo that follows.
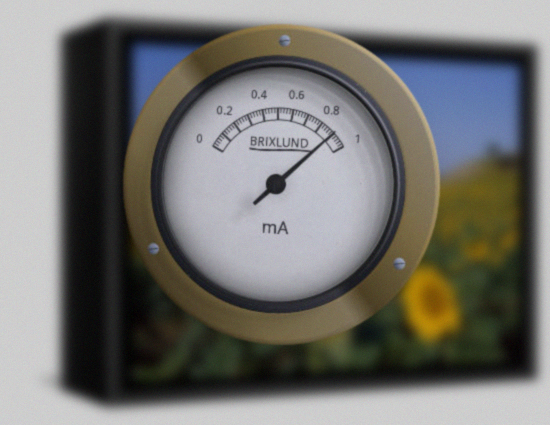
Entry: 0.9 mA
